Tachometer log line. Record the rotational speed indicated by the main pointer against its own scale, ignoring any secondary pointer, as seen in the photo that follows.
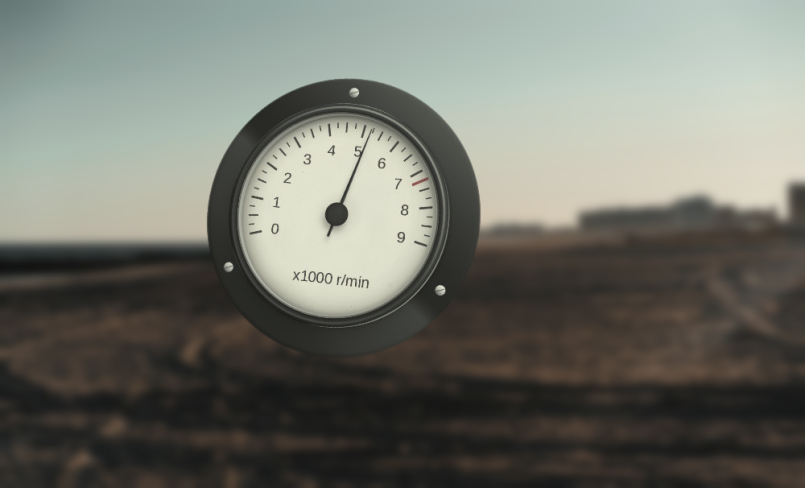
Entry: 5250 rpm
